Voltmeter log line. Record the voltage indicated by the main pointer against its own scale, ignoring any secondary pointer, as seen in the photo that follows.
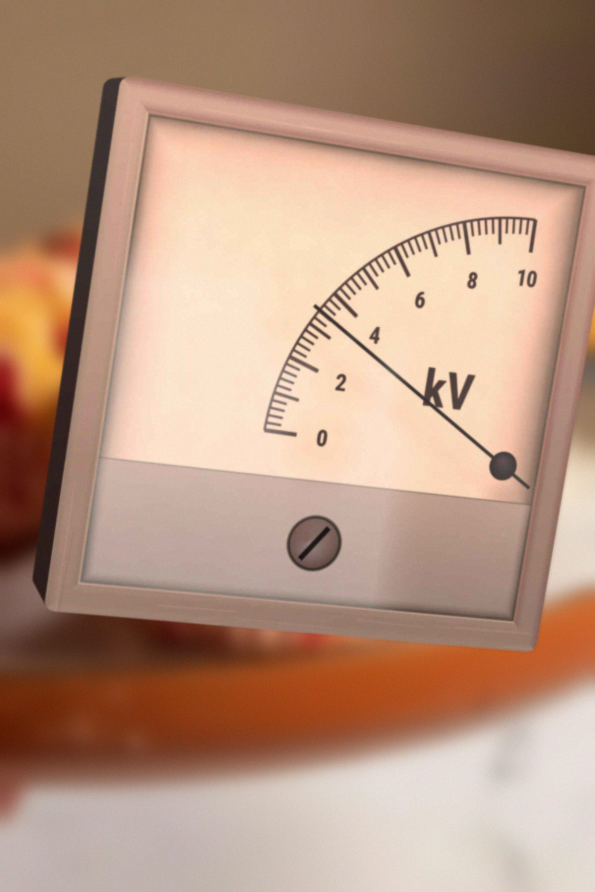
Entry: 3.4 kV
